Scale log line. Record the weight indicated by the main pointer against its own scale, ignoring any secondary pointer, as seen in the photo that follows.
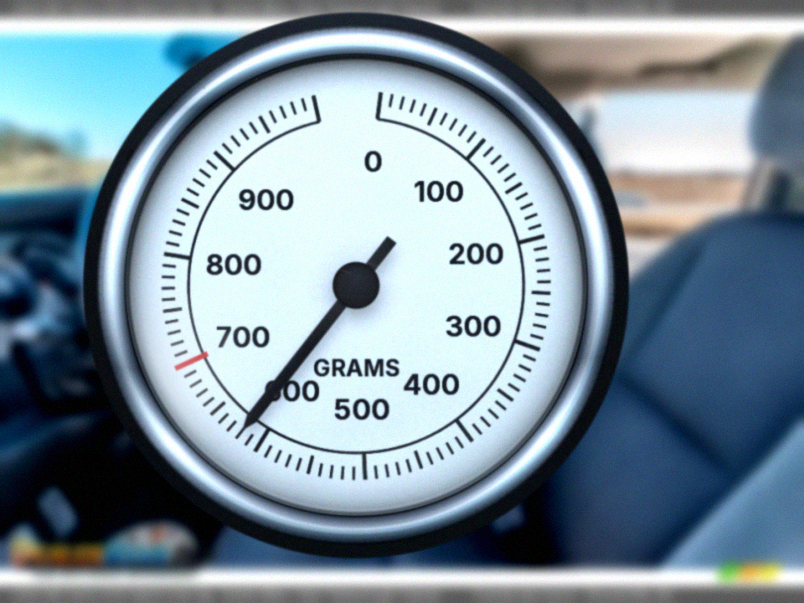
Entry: 620 g
